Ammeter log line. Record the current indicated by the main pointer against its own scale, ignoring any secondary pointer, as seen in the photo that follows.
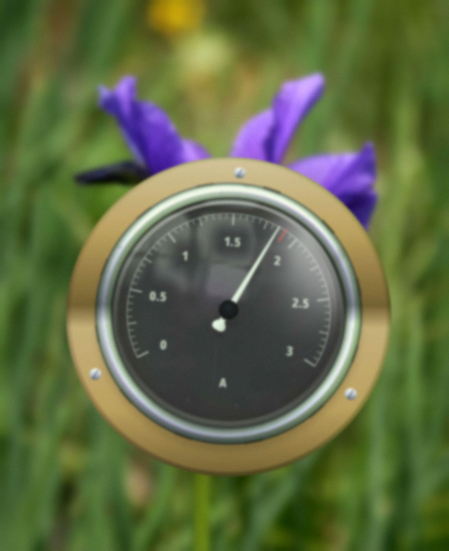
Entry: 1.85 A
